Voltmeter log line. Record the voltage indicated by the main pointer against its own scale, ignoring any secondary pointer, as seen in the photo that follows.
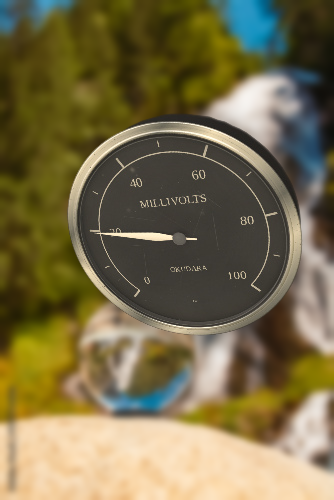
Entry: 20 mV
